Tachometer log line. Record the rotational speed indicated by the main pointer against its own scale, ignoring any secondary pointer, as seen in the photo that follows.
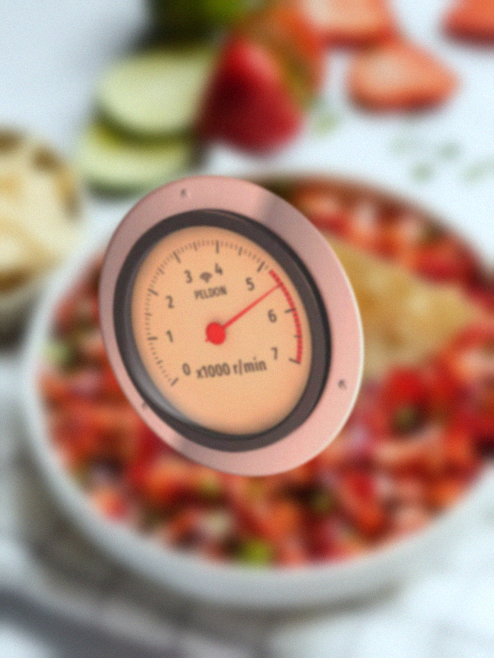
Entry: 5500 rpm
